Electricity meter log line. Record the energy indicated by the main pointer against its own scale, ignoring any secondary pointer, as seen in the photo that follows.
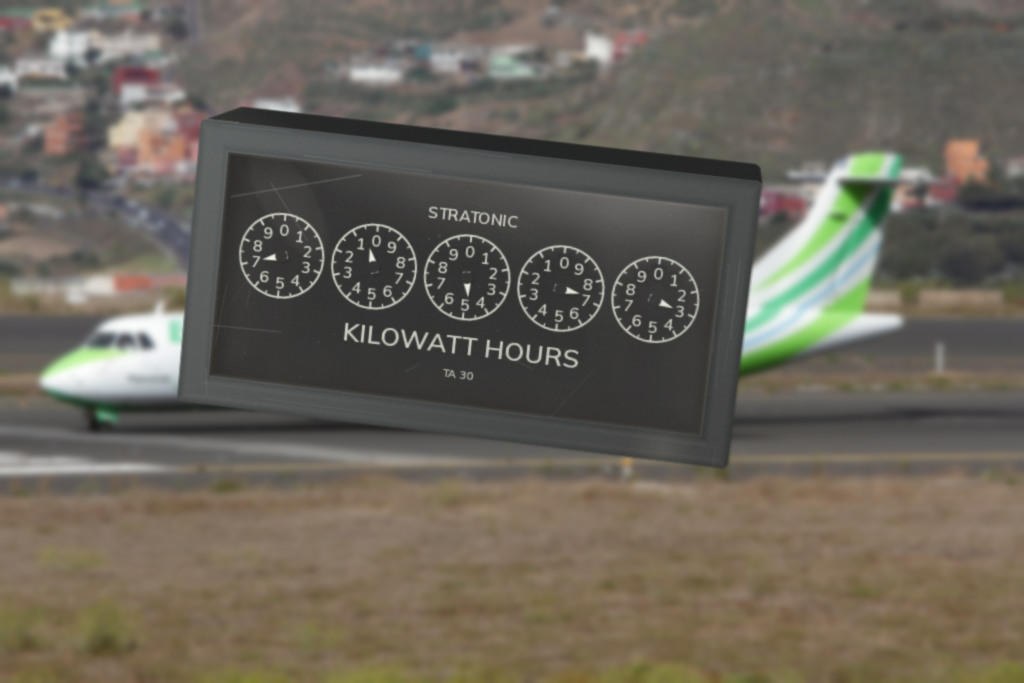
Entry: 70473 kWh
